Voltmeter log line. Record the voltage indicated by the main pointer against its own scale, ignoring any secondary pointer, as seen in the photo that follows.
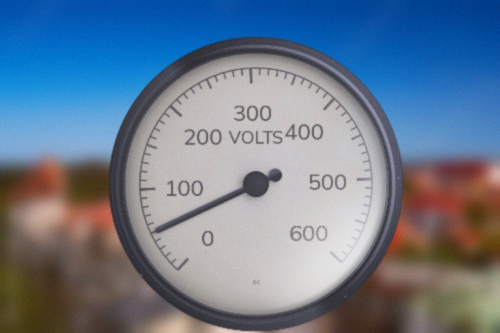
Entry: 50 V
